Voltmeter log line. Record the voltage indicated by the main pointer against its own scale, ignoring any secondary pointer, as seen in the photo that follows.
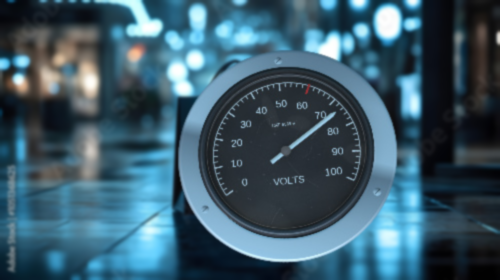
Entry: 74 V
